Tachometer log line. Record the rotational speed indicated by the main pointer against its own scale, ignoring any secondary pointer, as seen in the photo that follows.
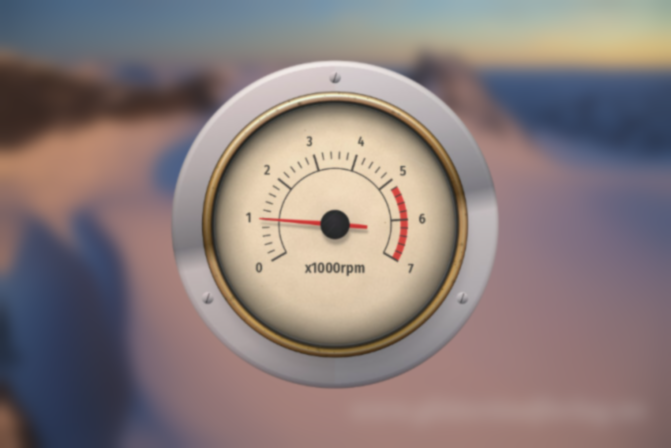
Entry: 1000 rpm
